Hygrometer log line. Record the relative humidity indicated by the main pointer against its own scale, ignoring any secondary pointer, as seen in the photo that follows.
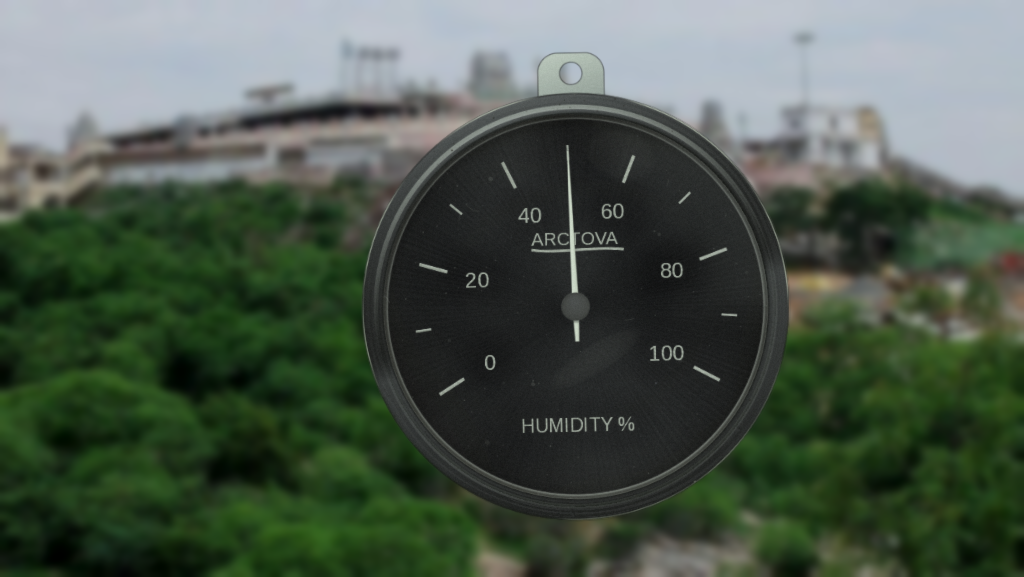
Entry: 50 %
